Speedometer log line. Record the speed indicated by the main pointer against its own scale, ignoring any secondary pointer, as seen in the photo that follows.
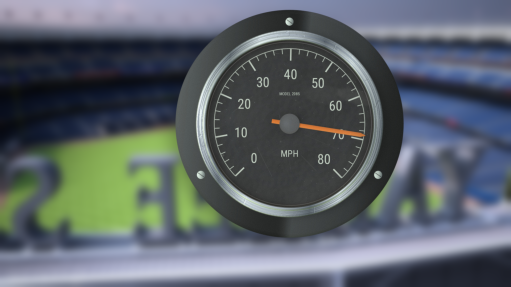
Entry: 69 mph
